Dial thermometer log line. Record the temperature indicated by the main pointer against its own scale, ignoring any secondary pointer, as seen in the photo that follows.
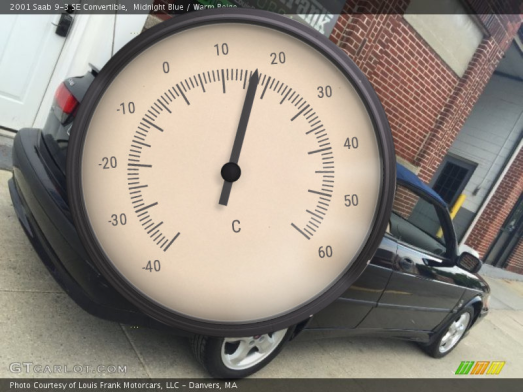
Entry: 17 °C
